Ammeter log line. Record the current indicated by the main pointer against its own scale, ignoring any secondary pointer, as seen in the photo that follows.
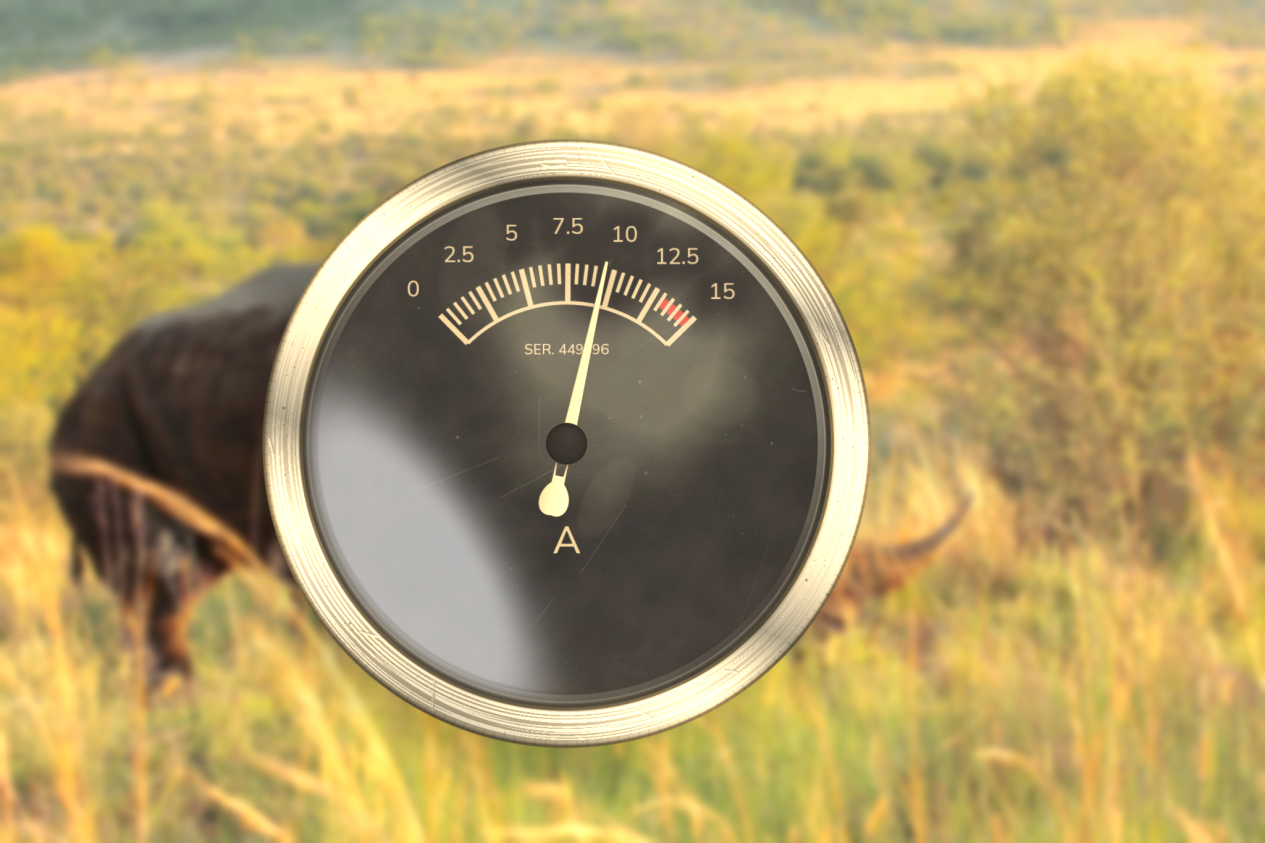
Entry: 9.5 A
